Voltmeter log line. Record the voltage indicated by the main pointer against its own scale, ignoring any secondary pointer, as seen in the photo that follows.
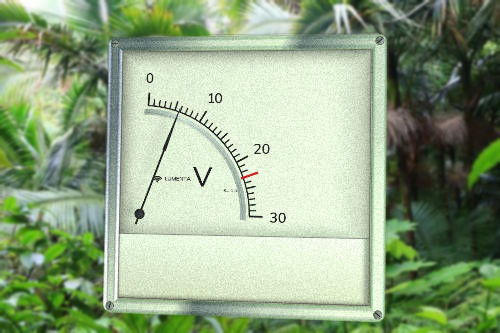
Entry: 6 V
